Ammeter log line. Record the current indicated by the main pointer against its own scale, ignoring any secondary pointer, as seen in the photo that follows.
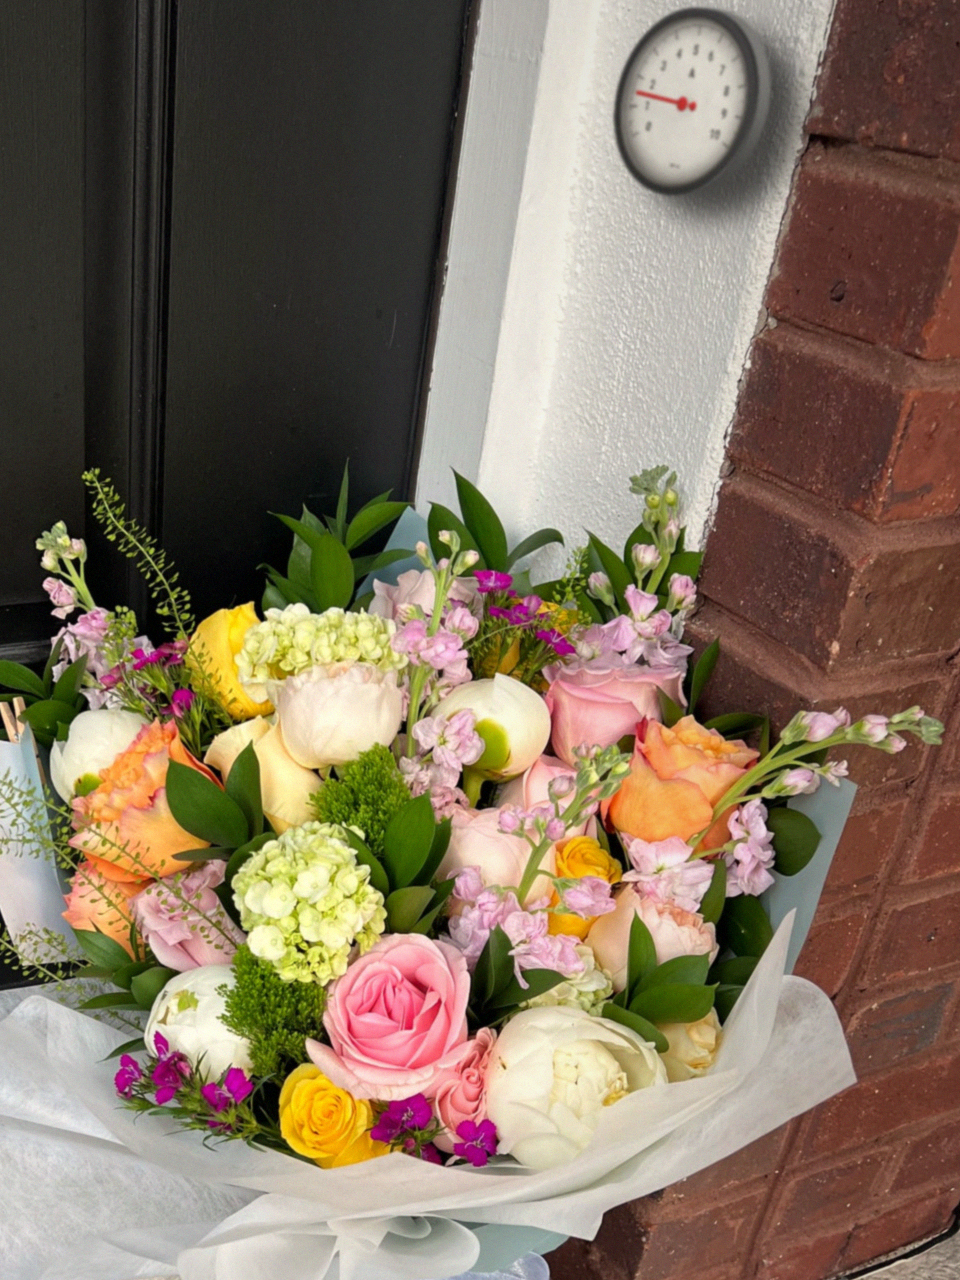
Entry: 1.5 A
